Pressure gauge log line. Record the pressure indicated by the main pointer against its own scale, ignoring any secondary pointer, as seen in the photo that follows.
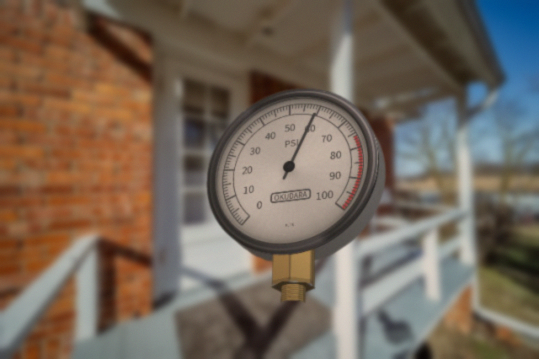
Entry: 60 psi
